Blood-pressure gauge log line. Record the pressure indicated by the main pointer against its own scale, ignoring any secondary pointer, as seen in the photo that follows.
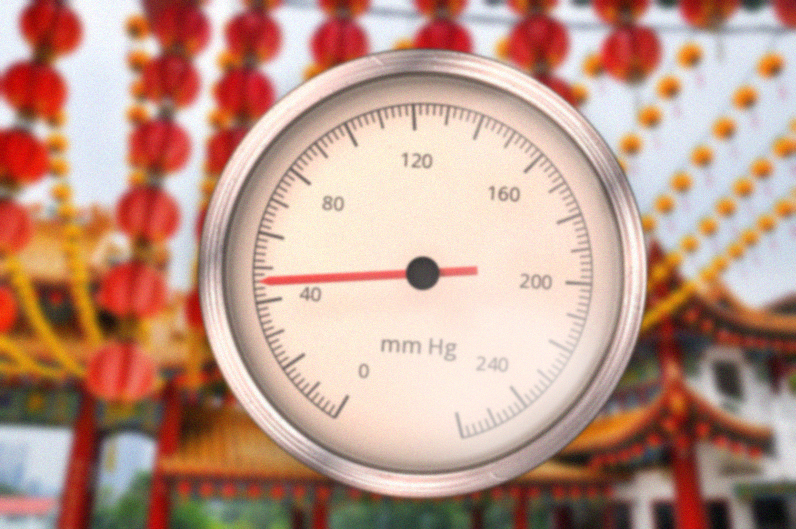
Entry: 46 mmHg
